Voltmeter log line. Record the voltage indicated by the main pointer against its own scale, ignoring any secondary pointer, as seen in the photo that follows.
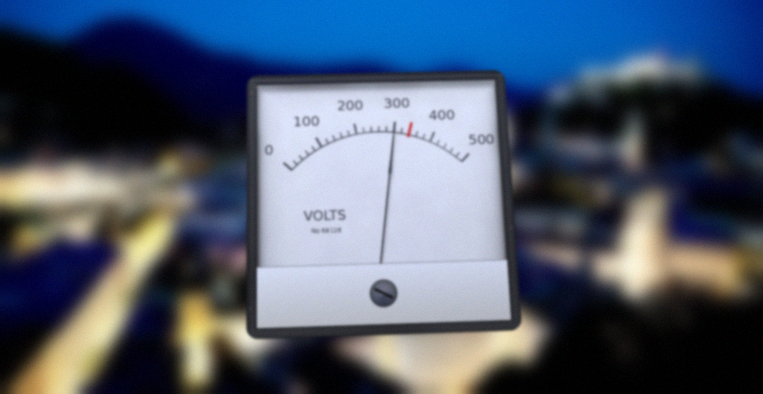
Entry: 300 V
